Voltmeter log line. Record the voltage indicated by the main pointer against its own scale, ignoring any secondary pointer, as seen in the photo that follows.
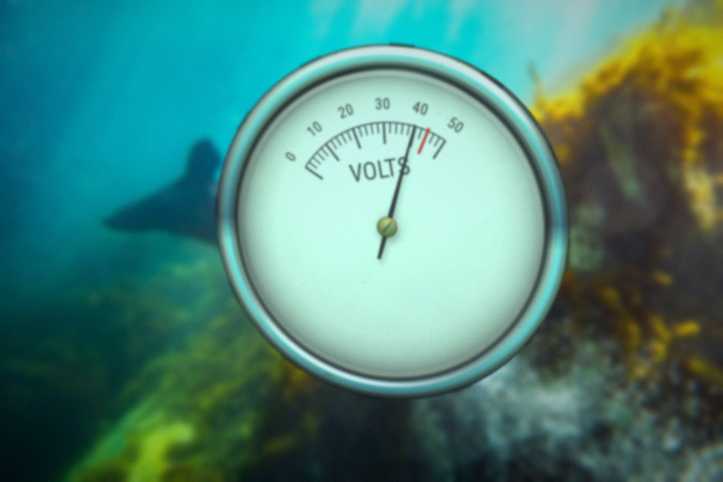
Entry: 40 V
